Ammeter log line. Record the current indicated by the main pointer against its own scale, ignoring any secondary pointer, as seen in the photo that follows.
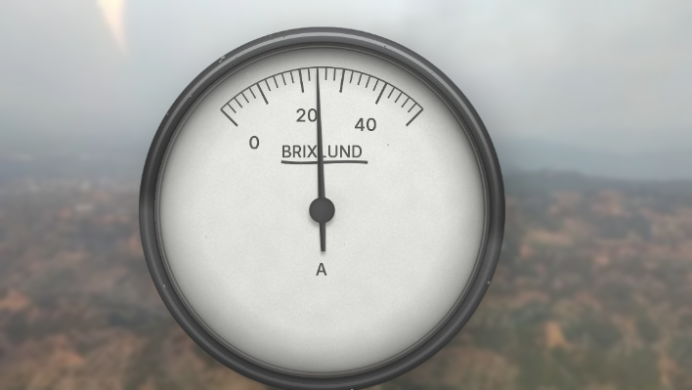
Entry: 24 A
